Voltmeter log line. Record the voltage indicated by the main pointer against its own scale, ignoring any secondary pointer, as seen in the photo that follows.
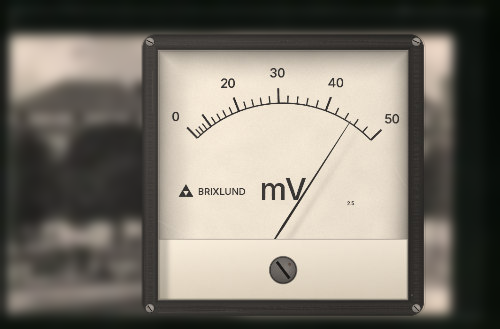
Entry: 45 mV
